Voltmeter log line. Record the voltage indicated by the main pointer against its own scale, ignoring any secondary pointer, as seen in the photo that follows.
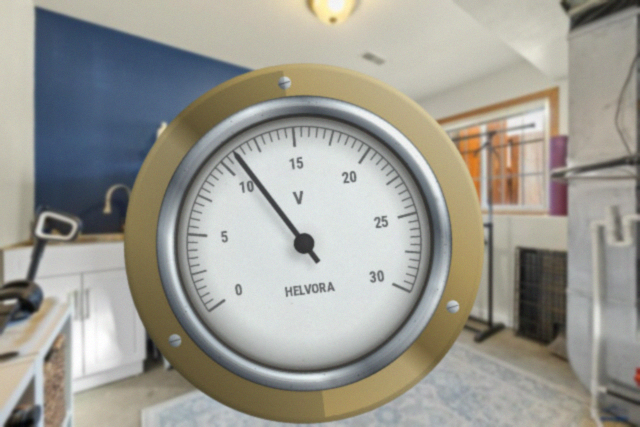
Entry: 11 V
